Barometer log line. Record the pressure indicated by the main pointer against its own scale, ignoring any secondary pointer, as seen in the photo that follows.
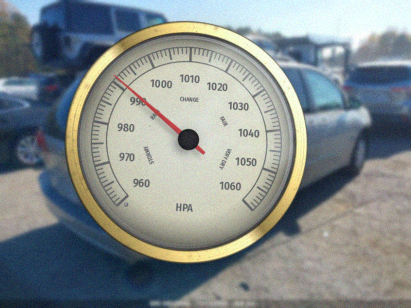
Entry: 991 hPa
